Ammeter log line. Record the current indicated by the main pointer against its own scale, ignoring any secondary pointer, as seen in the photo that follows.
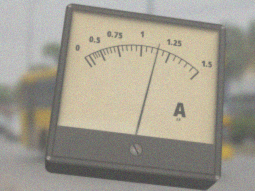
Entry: 1.15 A
